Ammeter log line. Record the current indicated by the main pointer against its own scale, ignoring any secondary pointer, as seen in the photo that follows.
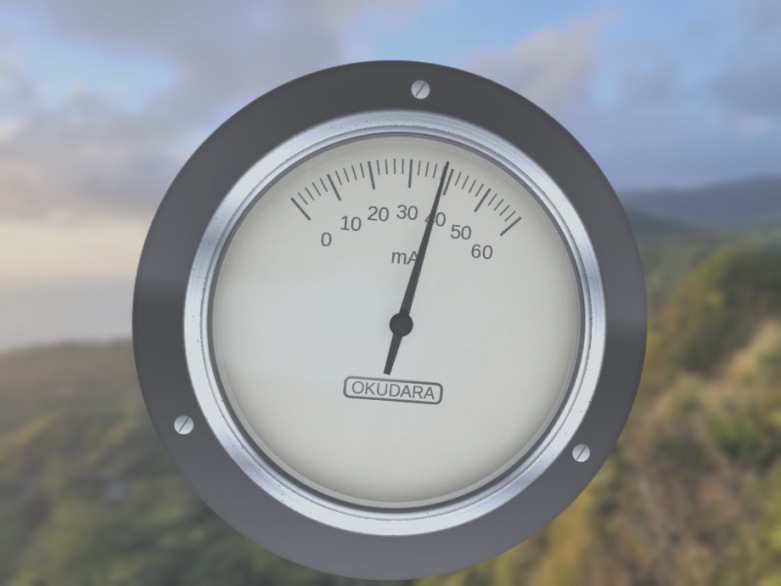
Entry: 38 mA
